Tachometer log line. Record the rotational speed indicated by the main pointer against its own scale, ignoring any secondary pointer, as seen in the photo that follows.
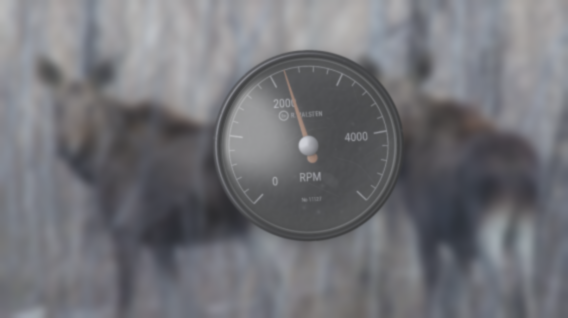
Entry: 2200 rpm
